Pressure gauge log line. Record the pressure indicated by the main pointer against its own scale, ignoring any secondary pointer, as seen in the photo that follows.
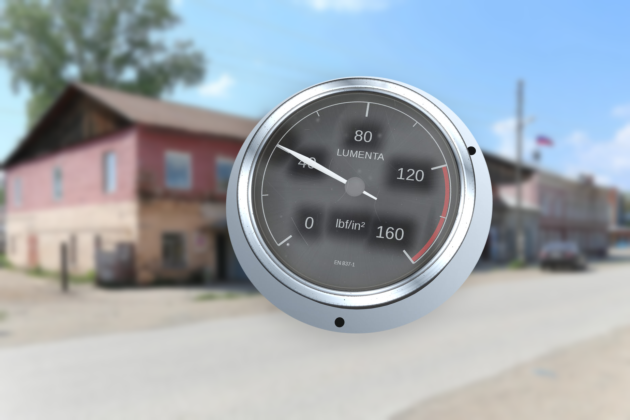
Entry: 40 psi
